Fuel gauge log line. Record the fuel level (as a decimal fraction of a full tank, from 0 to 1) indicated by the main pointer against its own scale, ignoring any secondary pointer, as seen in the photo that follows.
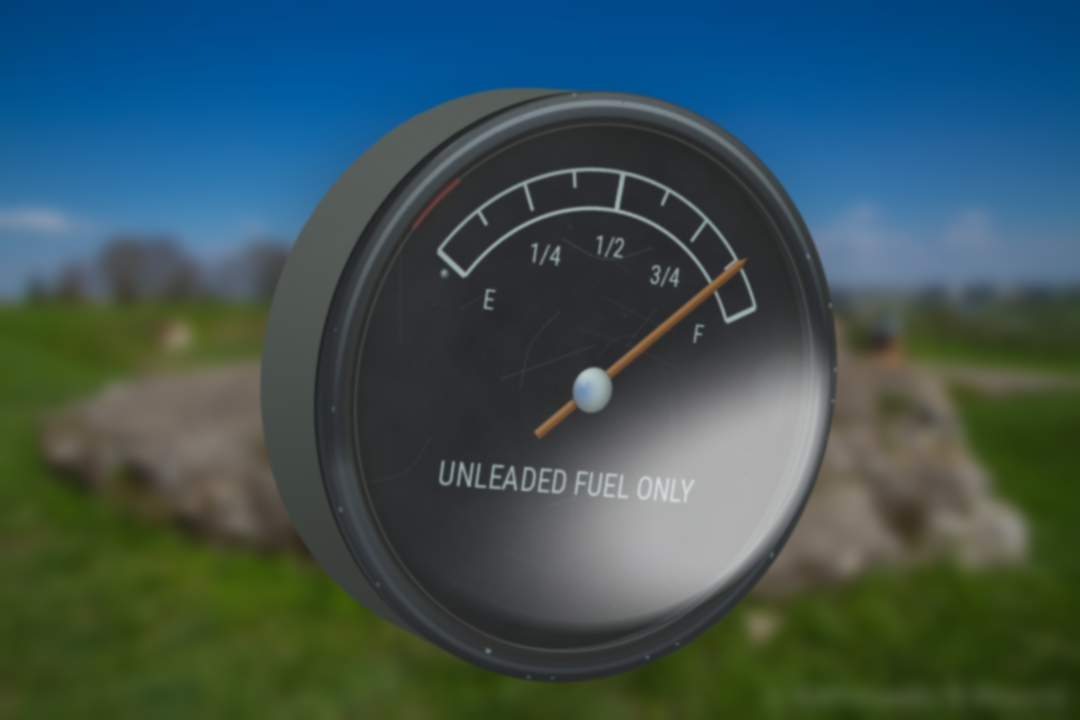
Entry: 0.875
